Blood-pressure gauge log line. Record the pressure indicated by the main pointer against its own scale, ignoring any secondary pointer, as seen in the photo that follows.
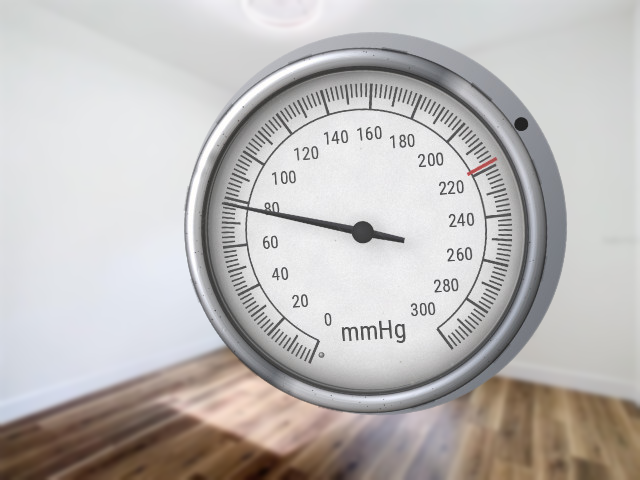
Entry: 78 mmHg
